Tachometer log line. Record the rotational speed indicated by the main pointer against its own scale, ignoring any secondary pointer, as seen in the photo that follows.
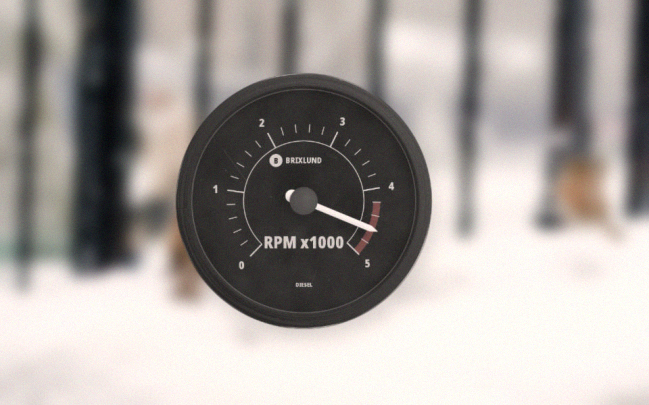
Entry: 4600 rpm
